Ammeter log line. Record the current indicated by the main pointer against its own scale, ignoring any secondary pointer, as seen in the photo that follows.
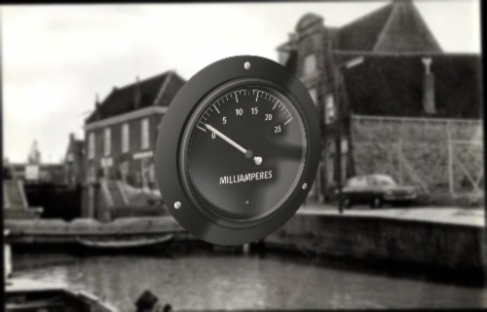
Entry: 1 mA
